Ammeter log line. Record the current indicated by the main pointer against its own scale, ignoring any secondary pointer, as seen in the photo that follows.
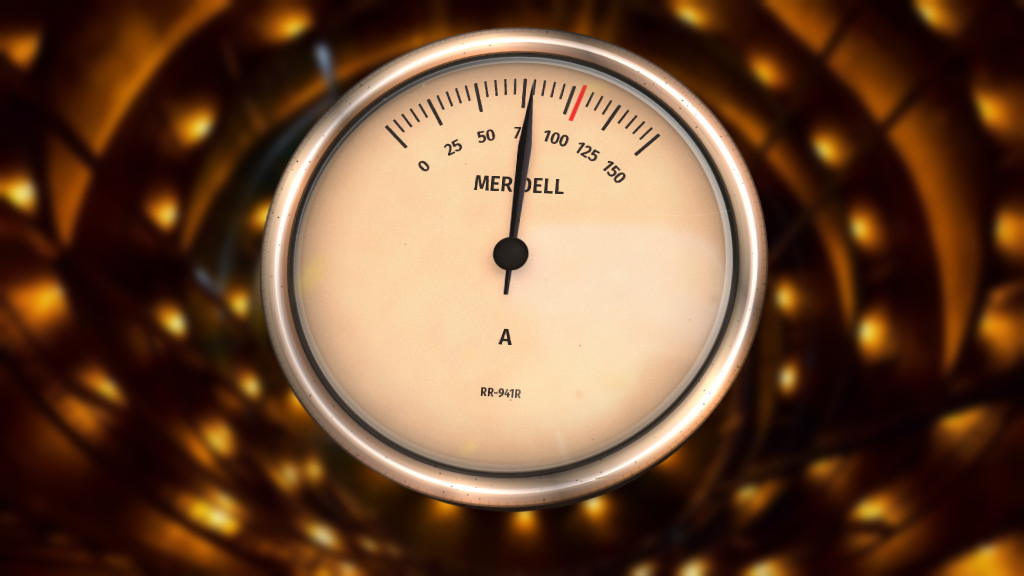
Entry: 80 A
